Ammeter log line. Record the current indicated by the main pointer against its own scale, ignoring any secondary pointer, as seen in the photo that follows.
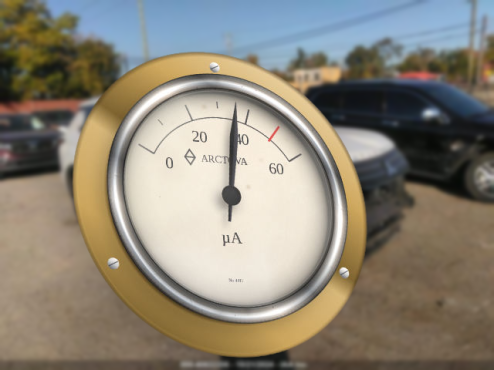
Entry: 35 µA
